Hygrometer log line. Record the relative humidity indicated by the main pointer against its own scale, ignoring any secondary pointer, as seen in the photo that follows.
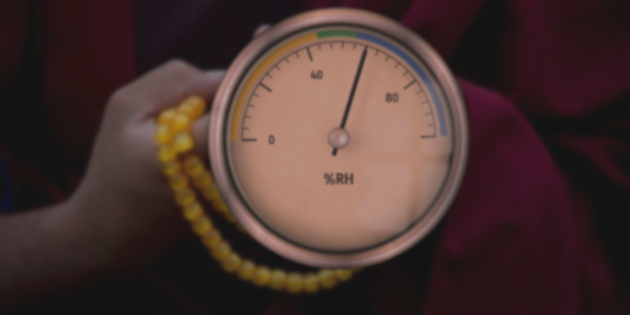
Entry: 60 %
